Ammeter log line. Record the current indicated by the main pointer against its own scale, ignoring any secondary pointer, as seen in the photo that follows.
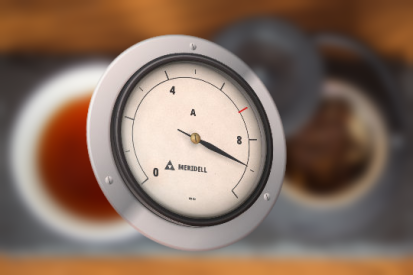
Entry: 9 A
